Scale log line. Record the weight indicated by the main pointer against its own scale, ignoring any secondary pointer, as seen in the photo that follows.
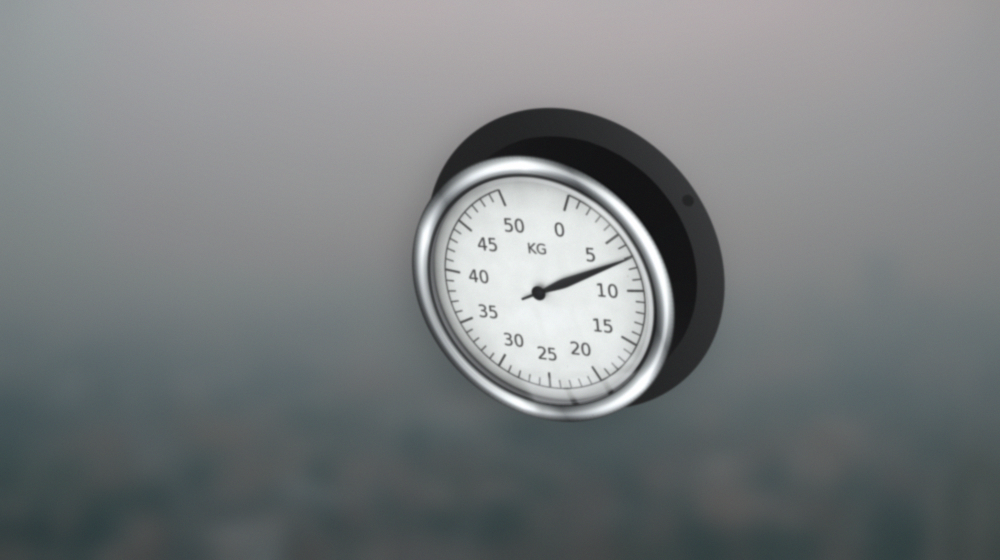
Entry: 7 kg
